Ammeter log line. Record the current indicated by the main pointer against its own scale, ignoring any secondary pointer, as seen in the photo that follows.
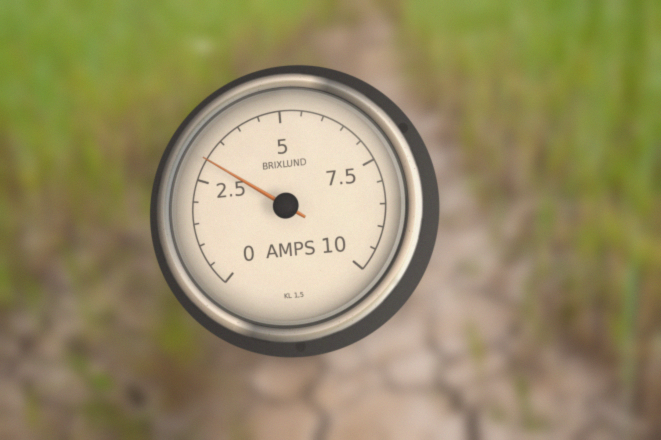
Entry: 3 A
